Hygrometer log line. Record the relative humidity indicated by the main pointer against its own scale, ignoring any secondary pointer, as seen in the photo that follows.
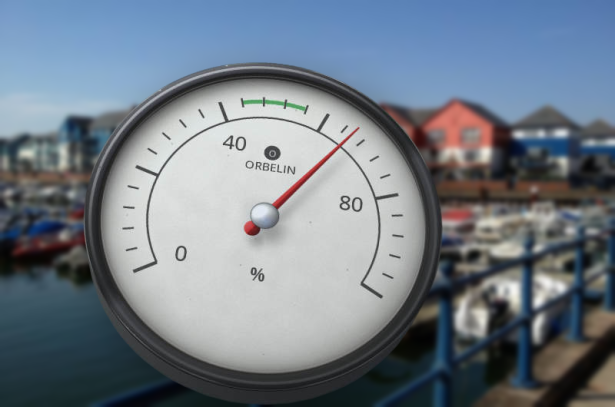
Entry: 66 %
